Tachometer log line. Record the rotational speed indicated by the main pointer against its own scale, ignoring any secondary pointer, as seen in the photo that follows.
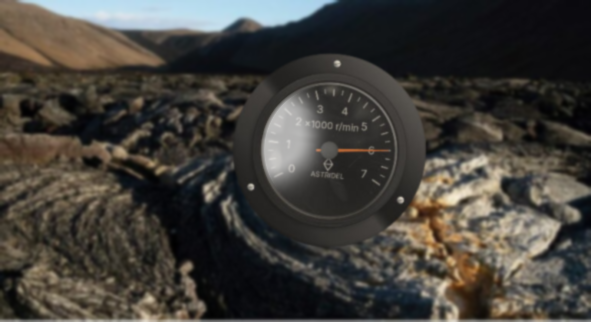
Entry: 6000 rpm
